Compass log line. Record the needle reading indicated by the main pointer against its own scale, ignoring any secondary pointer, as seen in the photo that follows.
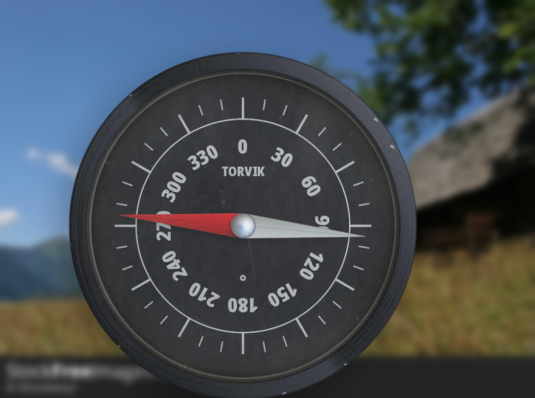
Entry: 275 °
